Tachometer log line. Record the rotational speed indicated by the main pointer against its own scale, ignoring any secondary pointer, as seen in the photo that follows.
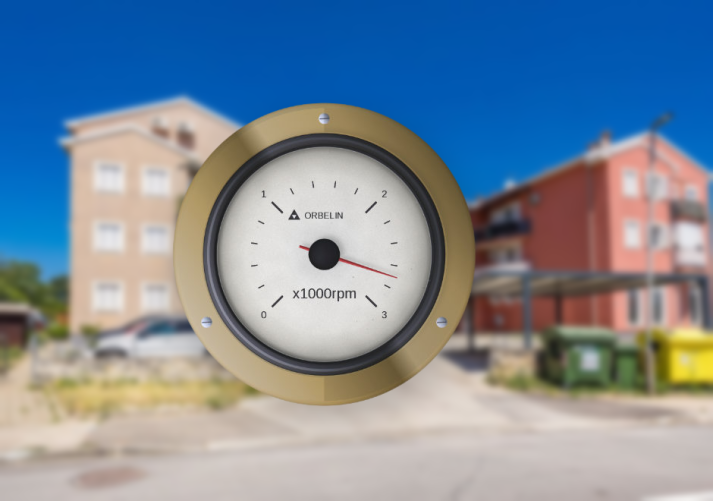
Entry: 2700 rpm
